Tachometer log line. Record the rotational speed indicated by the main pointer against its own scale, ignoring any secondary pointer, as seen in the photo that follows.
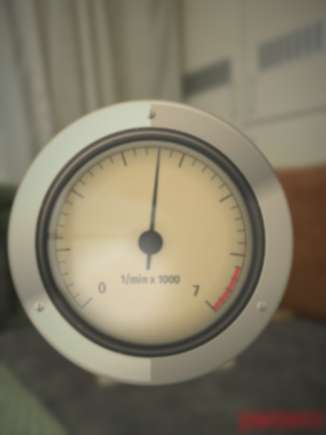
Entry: 3600 rpm
